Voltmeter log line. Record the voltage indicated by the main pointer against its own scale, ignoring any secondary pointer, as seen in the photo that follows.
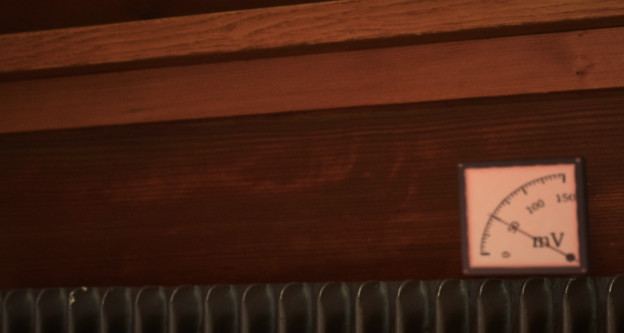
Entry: 50 mV
